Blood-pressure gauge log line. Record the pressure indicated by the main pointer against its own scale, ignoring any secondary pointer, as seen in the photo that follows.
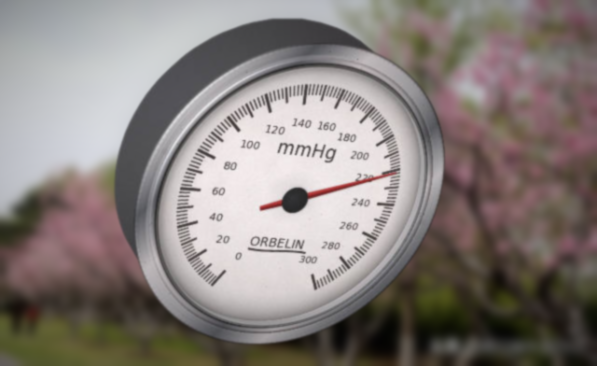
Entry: 220 mmHg
